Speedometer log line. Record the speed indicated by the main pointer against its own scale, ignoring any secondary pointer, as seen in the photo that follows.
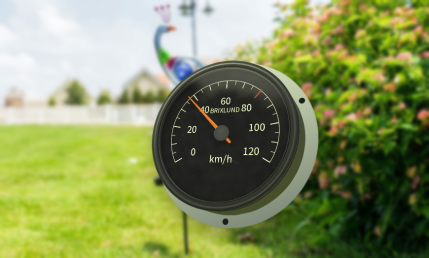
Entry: 37.5 km/h
